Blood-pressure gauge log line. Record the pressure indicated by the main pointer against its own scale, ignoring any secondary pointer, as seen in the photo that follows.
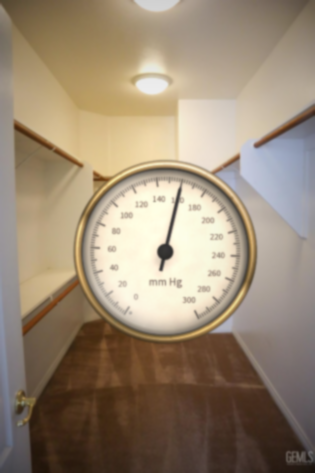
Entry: 160 mmHg
